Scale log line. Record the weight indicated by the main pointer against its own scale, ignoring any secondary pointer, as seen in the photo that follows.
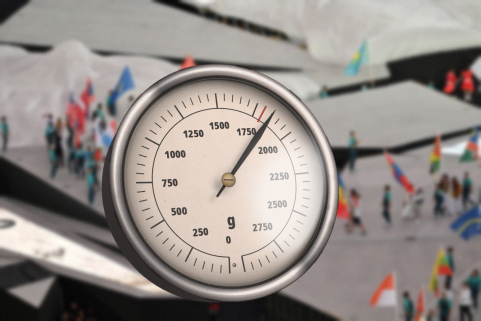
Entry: 1850 g
